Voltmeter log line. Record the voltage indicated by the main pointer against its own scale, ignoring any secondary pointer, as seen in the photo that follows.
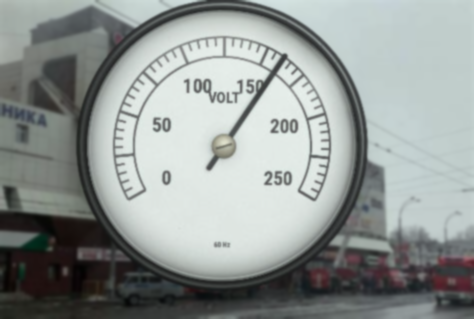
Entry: 160 V
